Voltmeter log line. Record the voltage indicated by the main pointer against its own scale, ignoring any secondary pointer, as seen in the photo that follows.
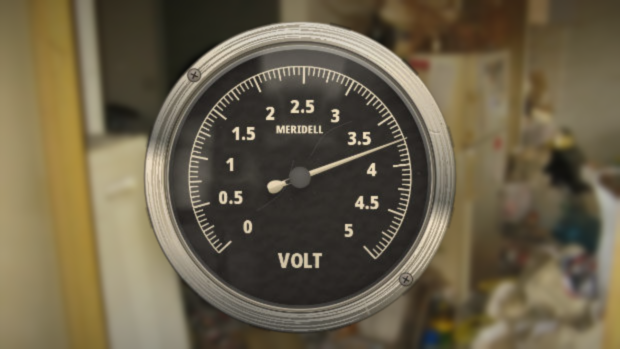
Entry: 3.75 V
